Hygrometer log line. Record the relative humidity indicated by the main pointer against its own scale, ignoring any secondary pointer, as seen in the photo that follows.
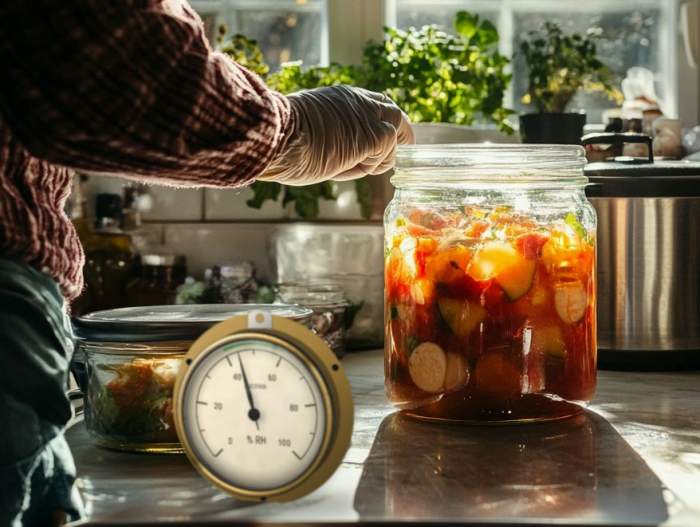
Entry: 45 %
